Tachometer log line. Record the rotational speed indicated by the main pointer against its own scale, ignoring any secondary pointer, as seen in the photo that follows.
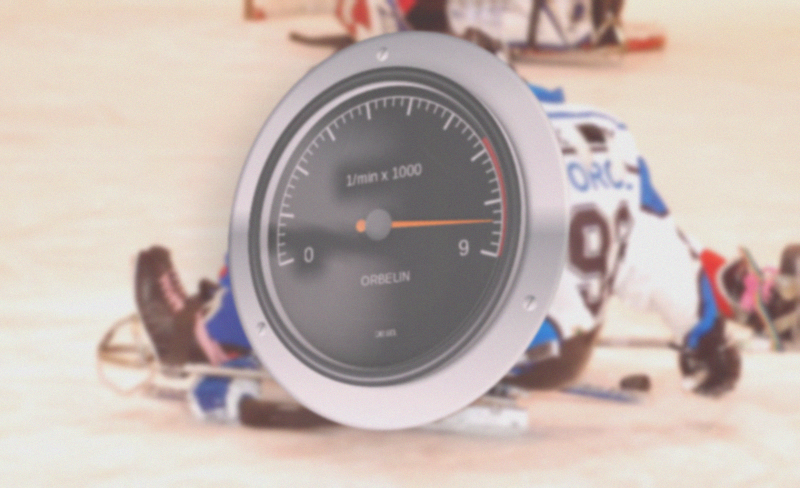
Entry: 8400 rpm
